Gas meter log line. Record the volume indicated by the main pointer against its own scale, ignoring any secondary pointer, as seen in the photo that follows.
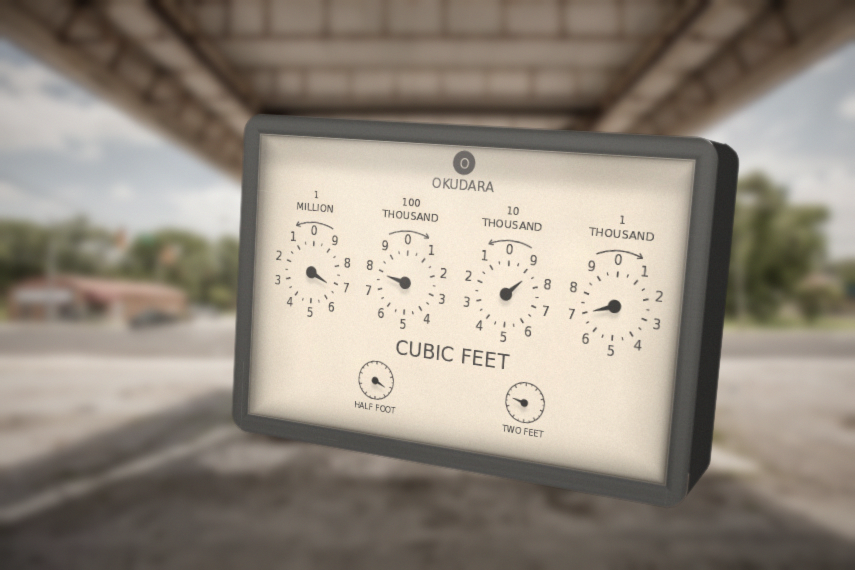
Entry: 678700 ft³
